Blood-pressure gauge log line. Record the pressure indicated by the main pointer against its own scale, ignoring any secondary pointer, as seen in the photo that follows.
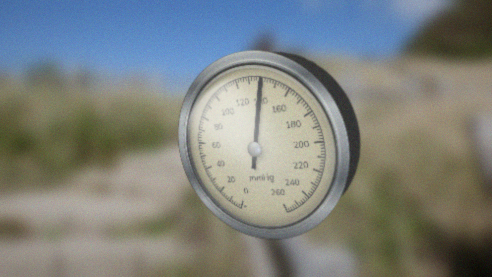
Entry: 140 mmHg
